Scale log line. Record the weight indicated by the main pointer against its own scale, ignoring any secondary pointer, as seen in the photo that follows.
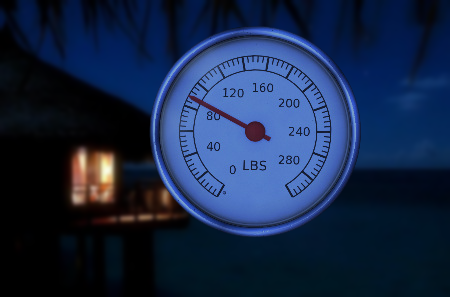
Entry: 88 lb
